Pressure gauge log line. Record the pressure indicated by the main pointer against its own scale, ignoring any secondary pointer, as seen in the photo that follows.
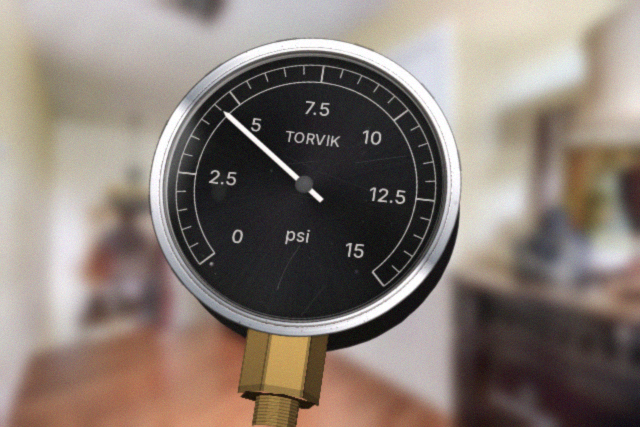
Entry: 4.5 psi
